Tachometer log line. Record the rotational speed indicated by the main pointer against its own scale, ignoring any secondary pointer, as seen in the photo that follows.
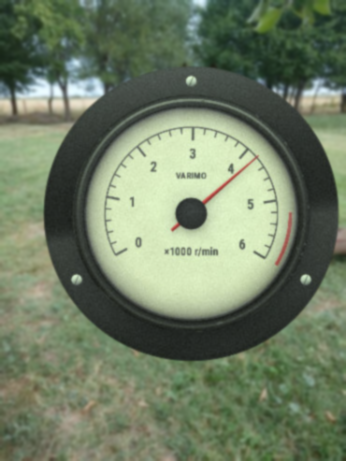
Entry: 4200 rpm
